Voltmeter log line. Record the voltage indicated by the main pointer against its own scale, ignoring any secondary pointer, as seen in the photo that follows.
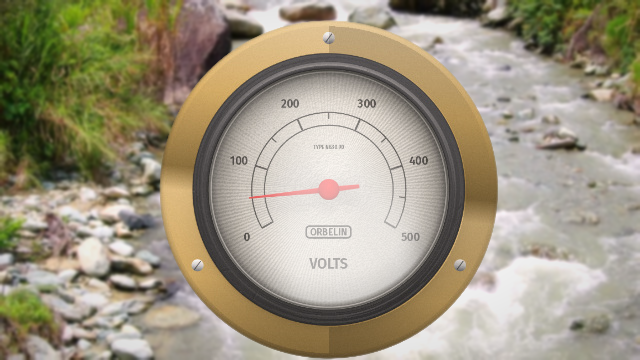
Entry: 50 V
